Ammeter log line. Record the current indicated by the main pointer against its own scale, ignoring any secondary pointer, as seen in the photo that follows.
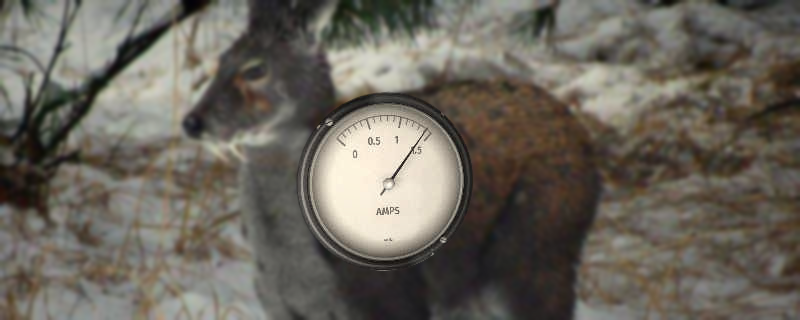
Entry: 1.4 A
